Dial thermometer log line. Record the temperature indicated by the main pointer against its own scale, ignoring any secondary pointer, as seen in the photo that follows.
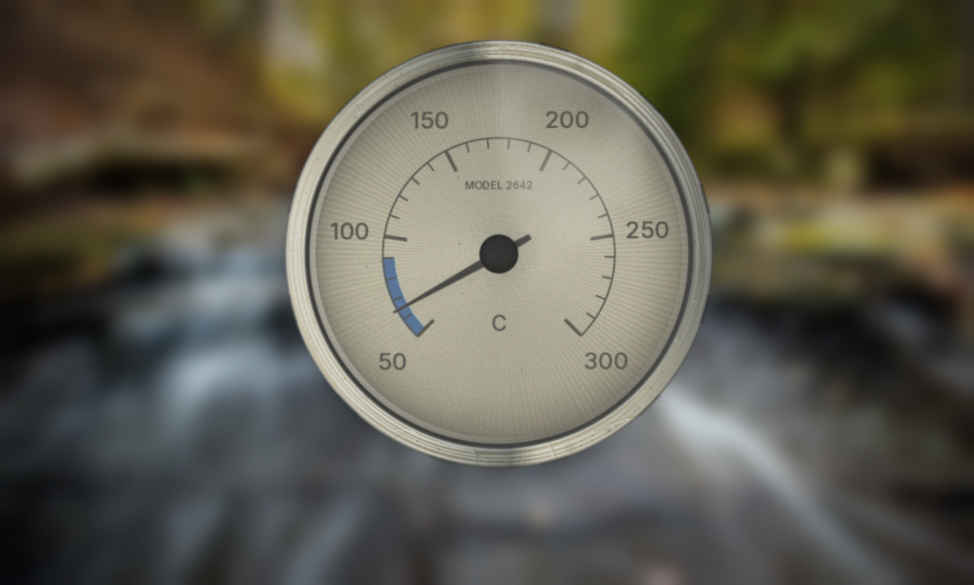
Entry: 65 °C
